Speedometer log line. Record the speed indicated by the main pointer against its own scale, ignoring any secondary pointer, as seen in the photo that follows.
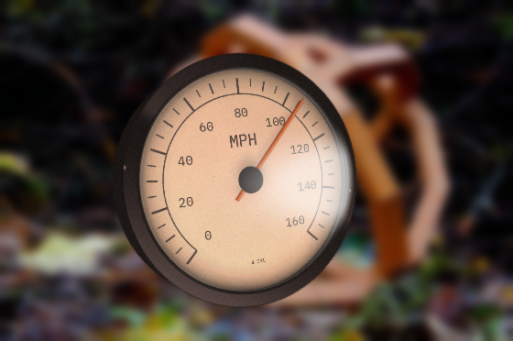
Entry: 105 mph
